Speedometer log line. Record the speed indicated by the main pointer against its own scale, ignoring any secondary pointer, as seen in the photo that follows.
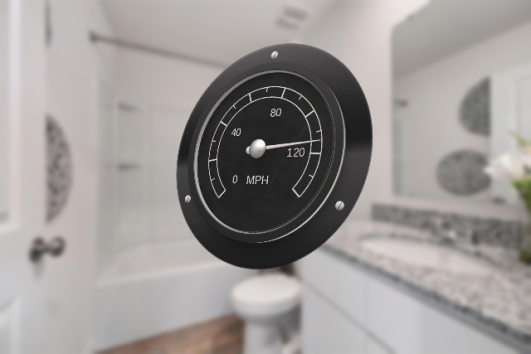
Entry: 115 mph
